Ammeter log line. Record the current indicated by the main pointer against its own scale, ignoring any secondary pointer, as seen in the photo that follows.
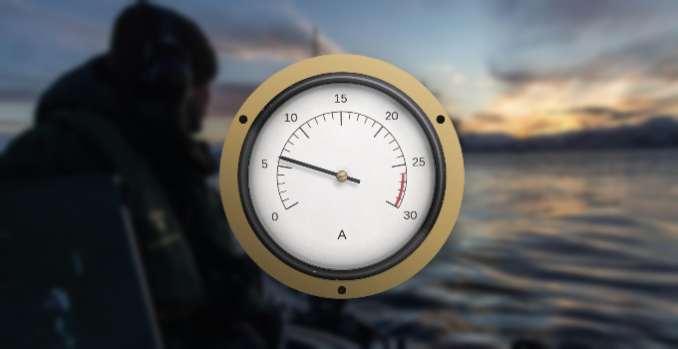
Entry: 6 A
